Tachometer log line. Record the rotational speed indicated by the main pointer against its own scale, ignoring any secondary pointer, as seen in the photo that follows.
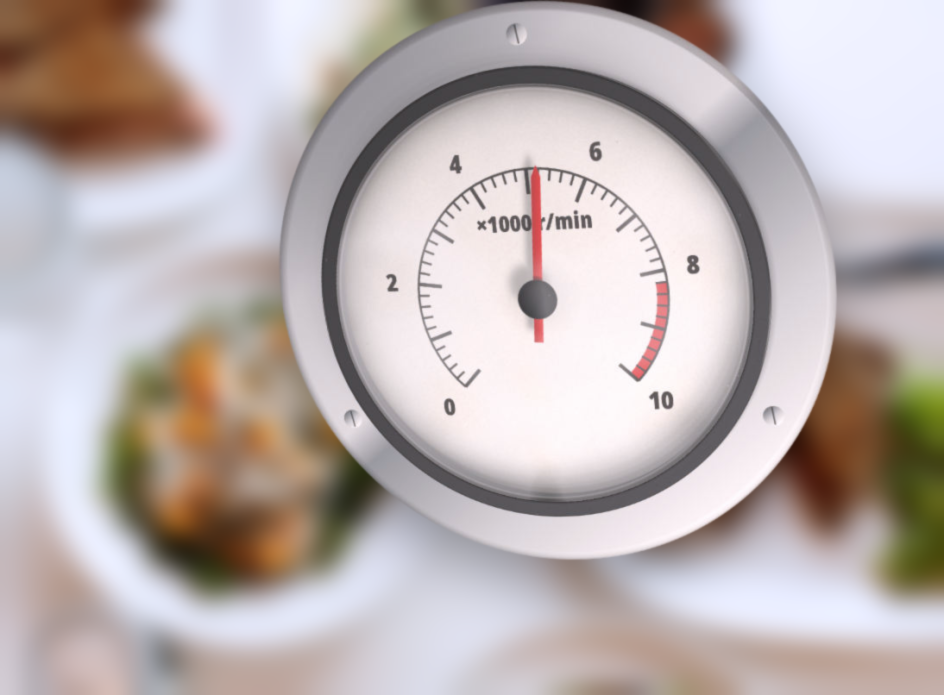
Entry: 5200 rpm
